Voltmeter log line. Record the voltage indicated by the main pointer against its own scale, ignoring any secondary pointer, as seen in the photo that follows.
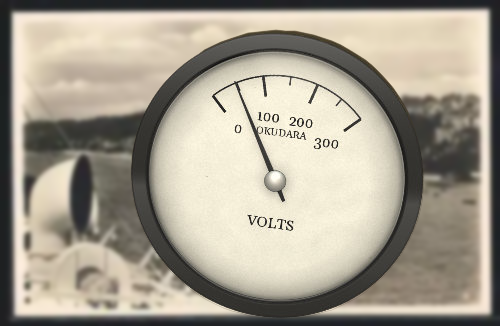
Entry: 50 V
